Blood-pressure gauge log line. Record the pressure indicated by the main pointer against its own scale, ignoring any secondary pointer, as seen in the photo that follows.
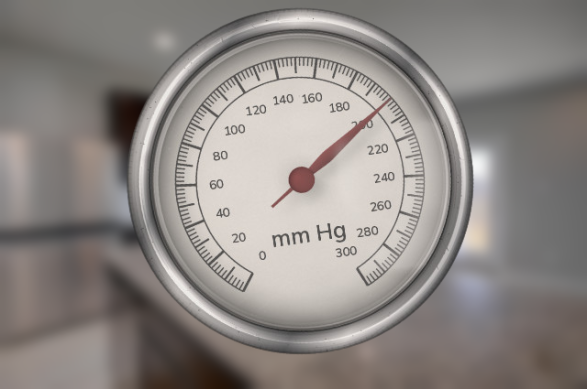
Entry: 200 mmHg
